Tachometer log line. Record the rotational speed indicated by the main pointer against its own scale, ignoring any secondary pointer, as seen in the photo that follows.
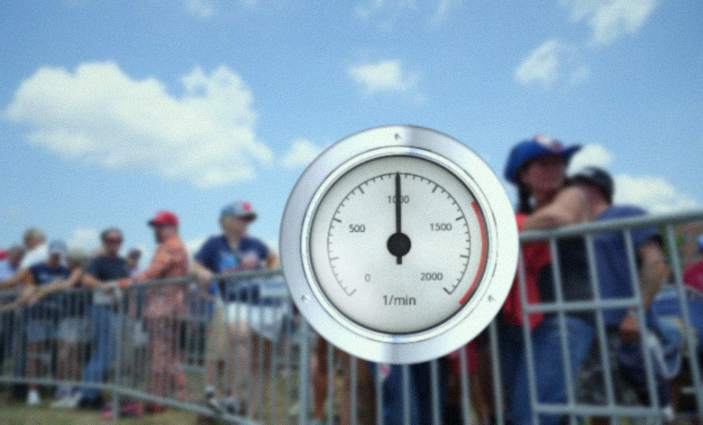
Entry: 1000 rpm
